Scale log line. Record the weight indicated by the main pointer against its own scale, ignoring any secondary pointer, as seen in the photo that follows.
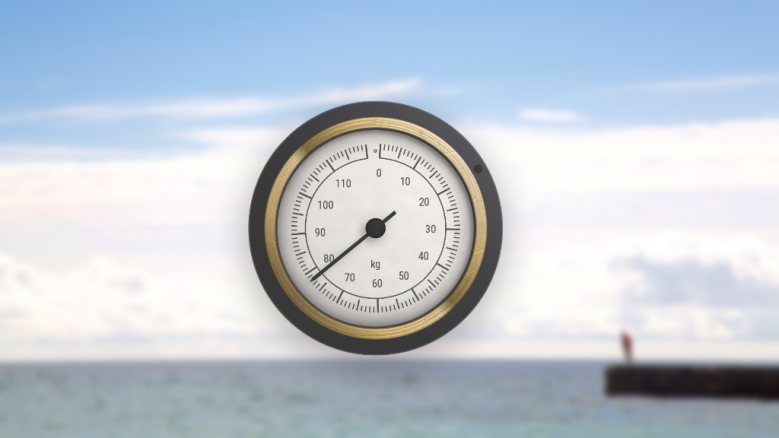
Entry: 78 kg
